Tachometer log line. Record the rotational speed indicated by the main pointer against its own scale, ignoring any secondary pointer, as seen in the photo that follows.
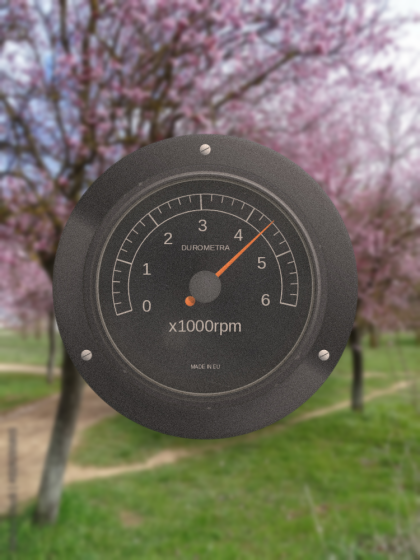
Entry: 4400 rpm
